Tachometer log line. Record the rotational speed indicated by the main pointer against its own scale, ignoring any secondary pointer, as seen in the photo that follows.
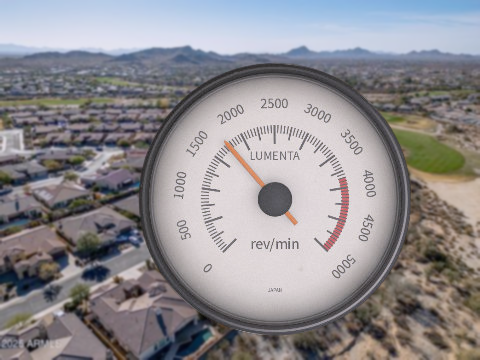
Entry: 1750 rpm
